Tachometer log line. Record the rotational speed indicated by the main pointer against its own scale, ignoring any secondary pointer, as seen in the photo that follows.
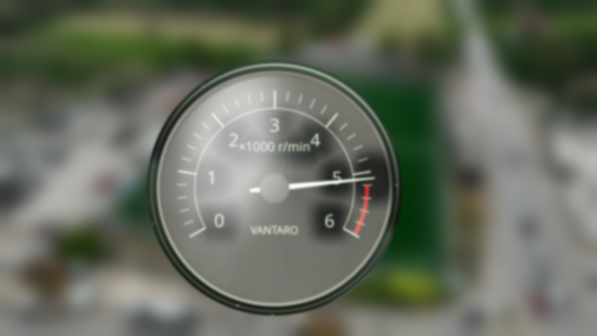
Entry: 5100 rpm
